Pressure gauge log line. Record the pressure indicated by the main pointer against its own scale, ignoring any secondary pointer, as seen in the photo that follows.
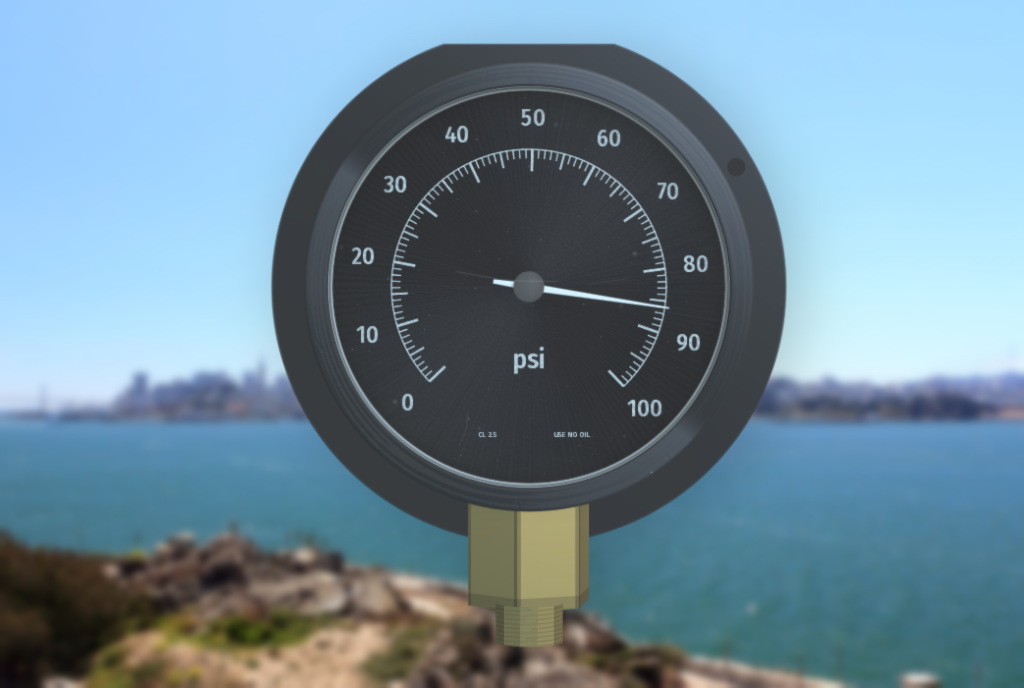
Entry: 86 psi
